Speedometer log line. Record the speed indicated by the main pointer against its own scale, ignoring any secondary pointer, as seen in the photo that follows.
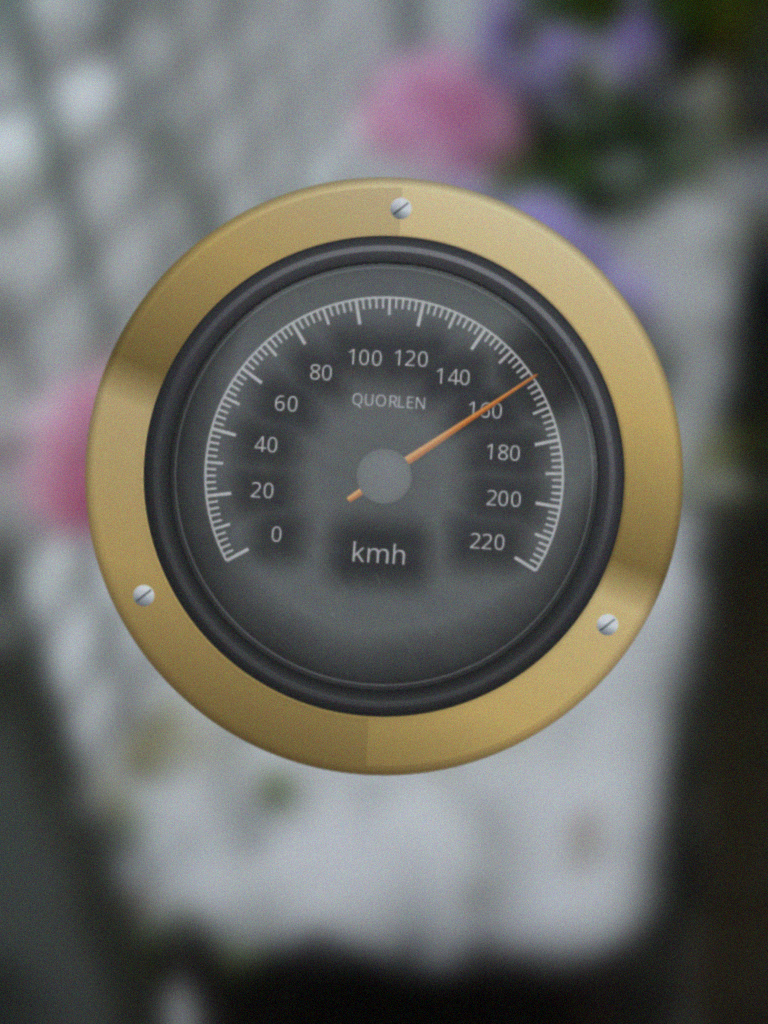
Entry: 160 km/h
